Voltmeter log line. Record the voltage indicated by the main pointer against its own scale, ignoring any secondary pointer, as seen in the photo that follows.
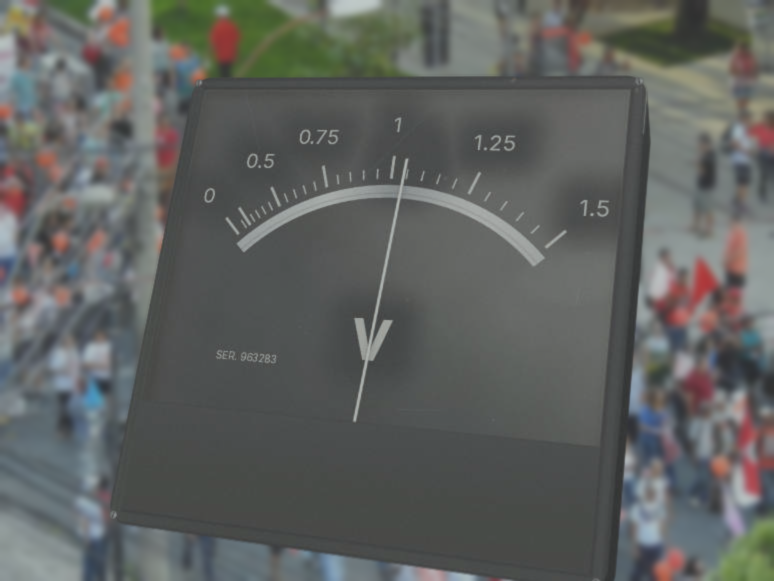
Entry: 1.05 V
